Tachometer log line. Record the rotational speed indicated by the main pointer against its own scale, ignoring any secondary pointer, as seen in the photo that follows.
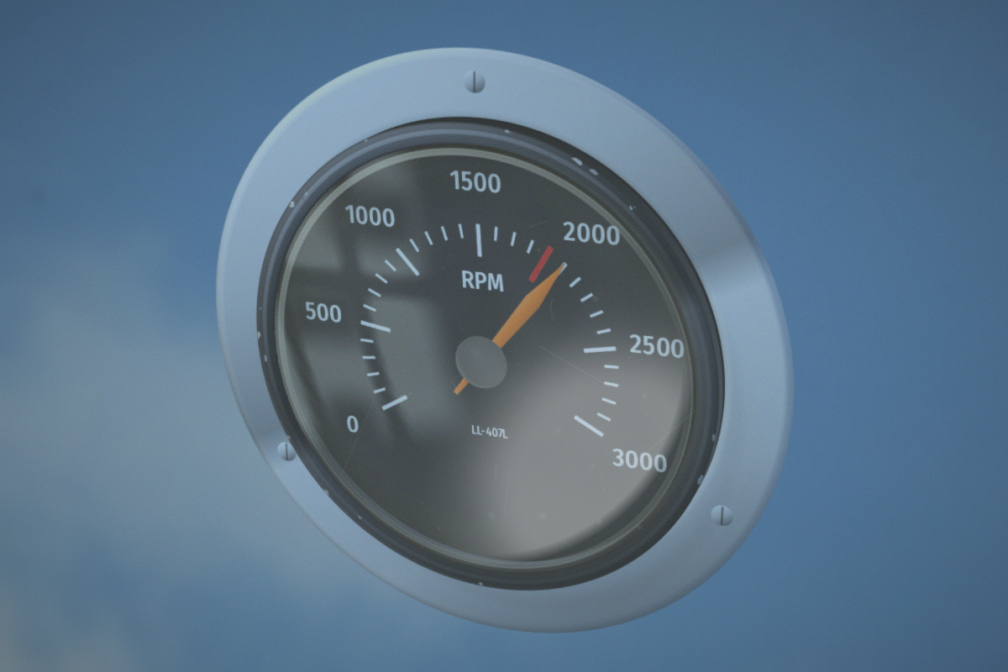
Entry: 2000 rpm
